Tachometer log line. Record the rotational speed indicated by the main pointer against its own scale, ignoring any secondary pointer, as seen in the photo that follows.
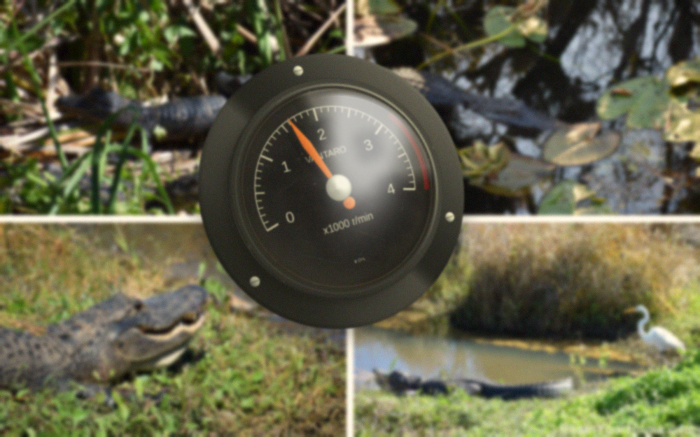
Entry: 1600 rpm
